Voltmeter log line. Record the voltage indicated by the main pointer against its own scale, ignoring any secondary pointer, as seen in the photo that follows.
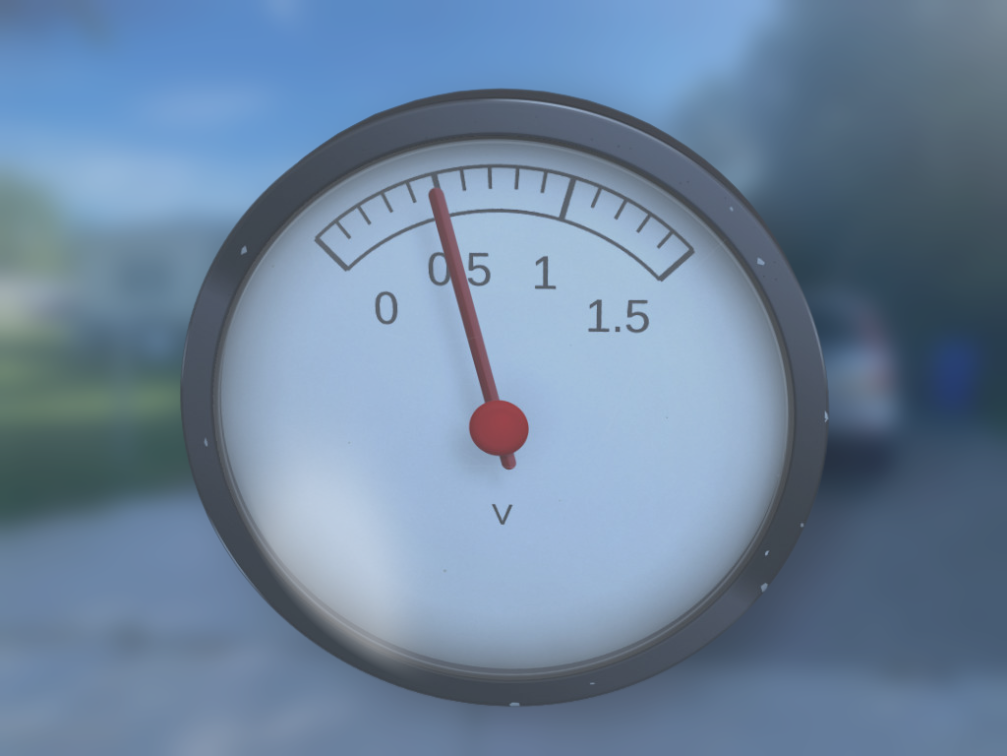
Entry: 0.5 V
